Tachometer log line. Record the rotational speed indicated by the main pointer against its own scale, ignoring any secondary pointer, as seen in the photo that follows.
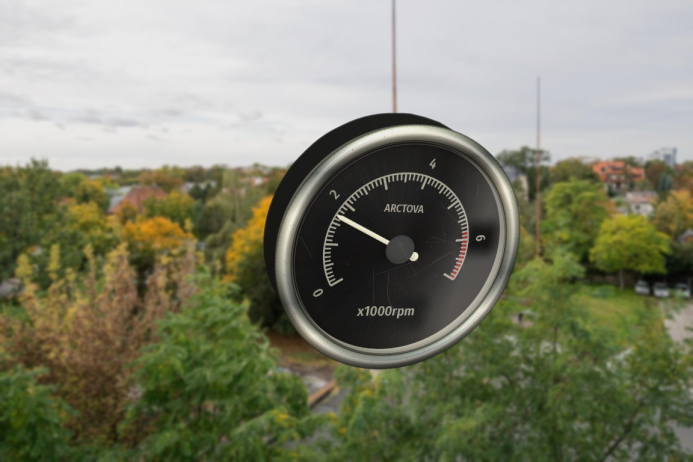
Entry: 1700 rpm
